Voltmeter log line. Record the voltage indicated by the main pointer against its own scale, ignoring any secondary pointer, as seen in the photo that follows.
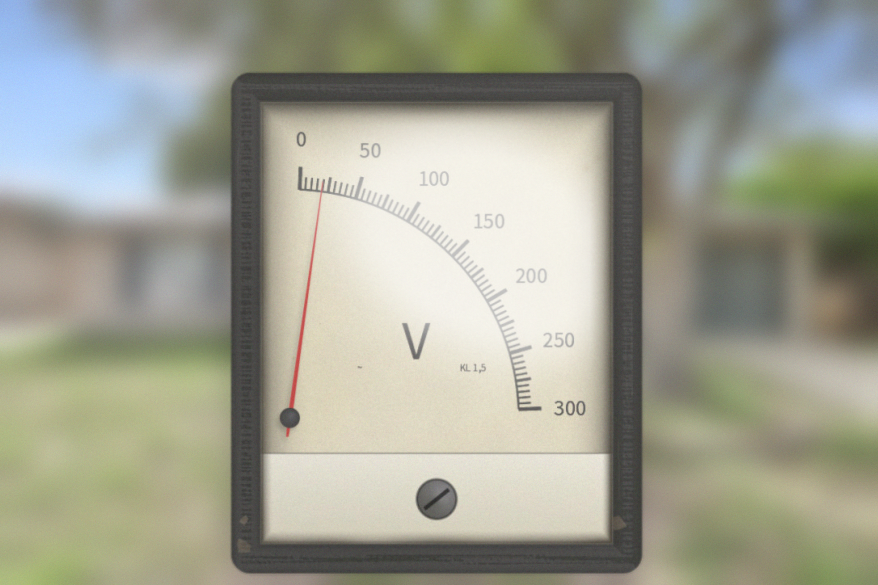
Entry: 20 V
